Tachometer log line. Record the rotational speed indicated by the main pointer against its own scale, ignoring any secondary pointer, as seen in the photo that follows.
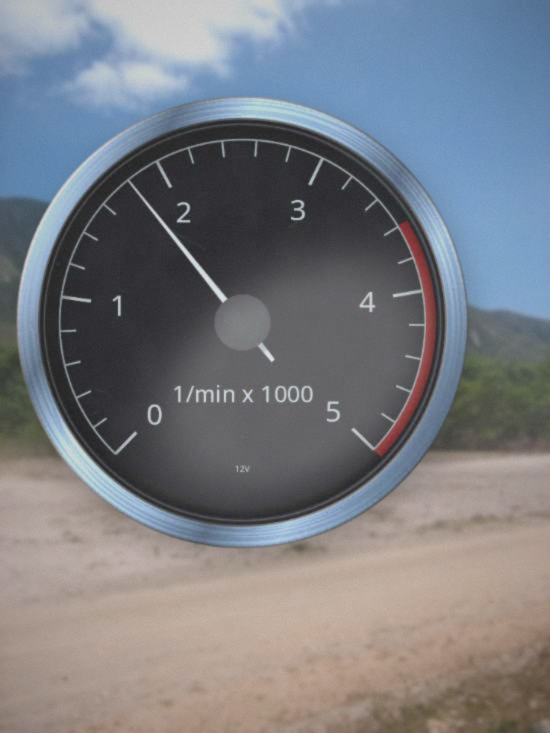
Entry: 1800 rpm
